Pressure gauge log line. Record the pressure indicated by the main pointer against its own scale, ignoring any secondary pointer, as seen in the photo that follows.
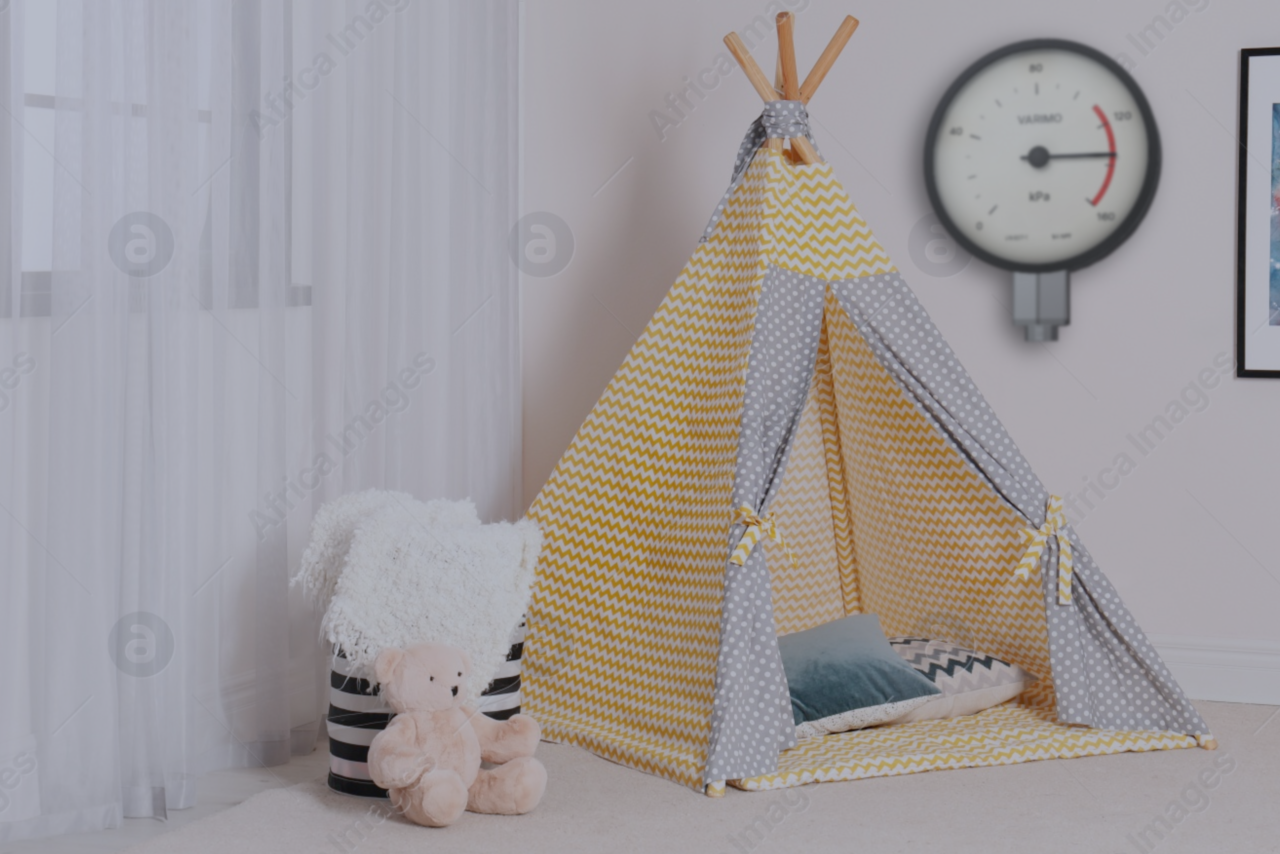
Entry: 135 kPa
